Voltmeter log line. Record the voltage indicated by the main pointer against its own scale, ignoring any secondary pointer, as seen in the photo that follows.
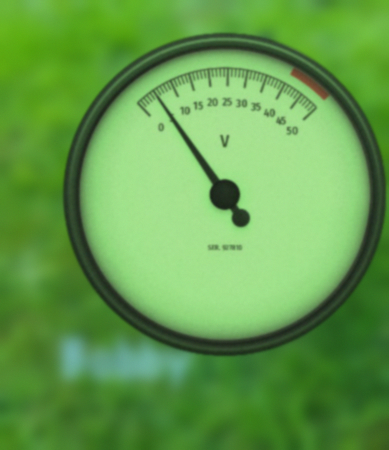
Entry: 5 V
